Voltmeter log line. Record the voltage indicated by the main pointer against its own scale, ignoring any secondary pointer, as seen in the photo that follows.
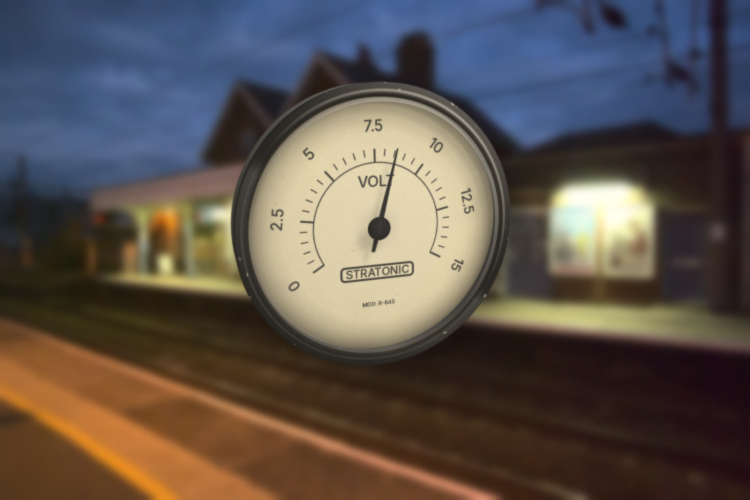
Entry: 8.5 V
